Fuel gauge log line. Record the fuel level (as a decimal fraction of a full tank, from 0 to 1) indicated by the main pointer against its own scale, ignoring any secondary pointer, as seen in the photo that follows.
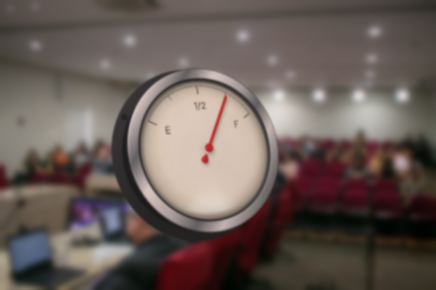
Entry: 0.75
